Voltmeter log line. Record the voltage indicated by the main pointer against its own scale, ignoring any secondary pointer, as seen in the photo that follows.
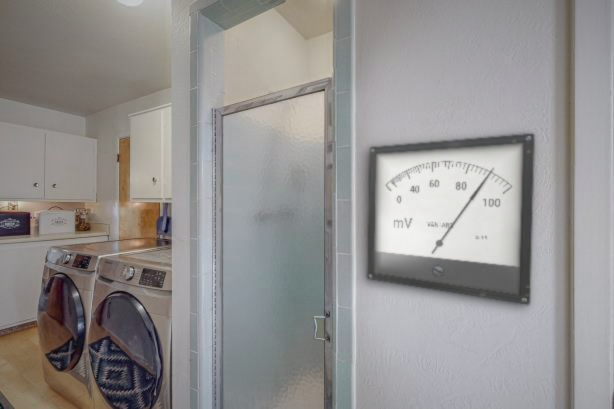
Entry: 90 mV
